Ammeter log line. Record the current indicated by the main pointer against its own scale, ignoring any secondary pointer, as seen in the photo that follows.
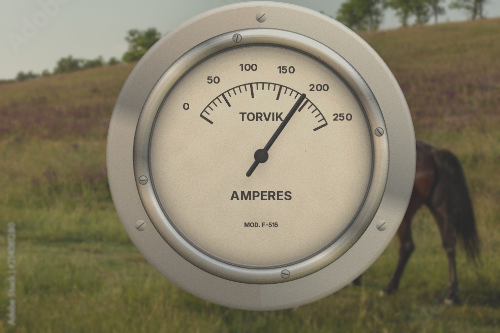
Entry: 190 A
